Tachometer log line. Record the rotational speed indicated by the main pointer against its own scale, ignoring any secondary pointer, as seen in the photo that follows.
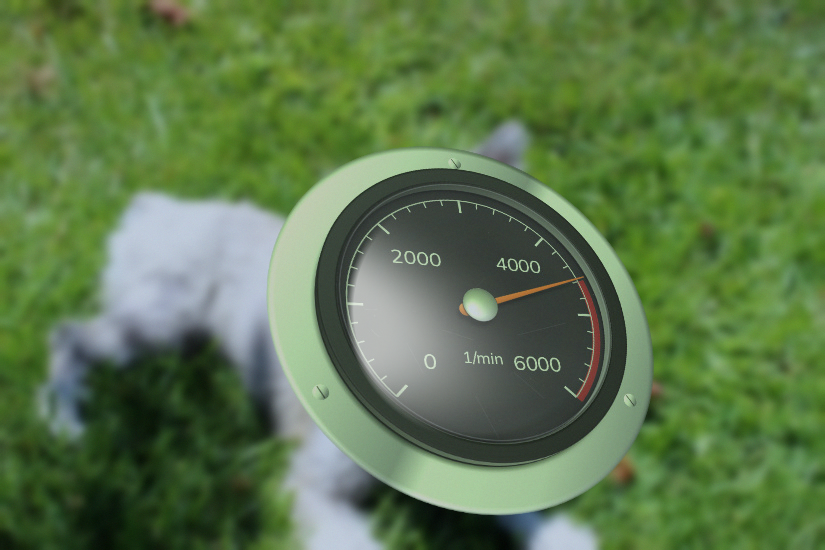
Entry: 4600 rpm
